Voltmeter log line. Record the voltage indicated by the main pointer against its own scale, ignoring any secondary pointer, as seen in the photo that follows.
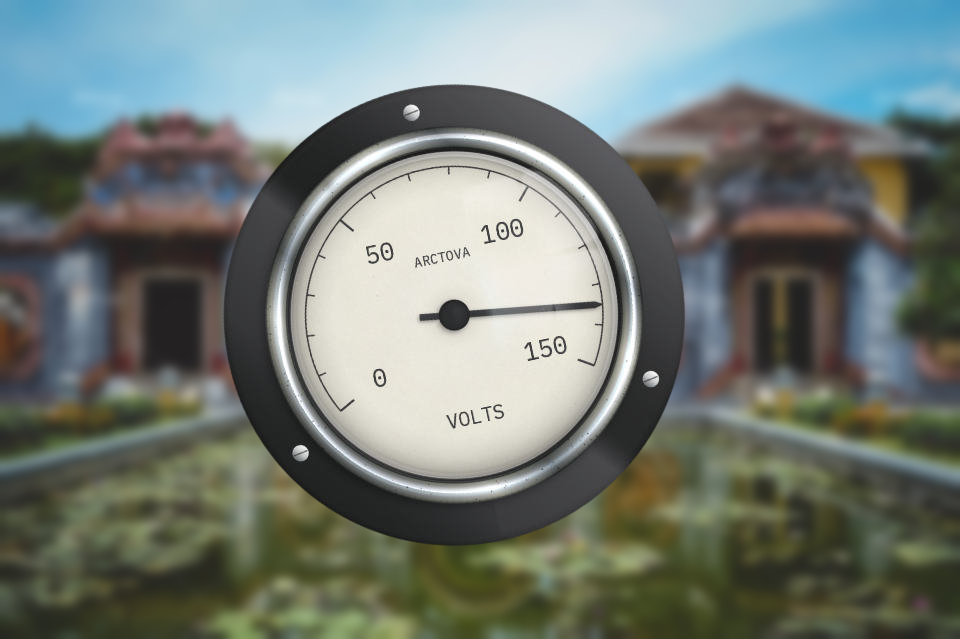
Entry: 135 V
